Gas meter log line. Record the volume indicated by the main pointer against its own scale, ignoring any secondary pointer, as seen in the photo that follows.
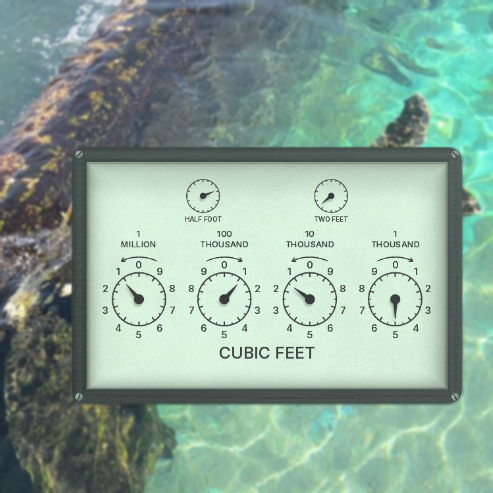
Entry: 111500 ft³
